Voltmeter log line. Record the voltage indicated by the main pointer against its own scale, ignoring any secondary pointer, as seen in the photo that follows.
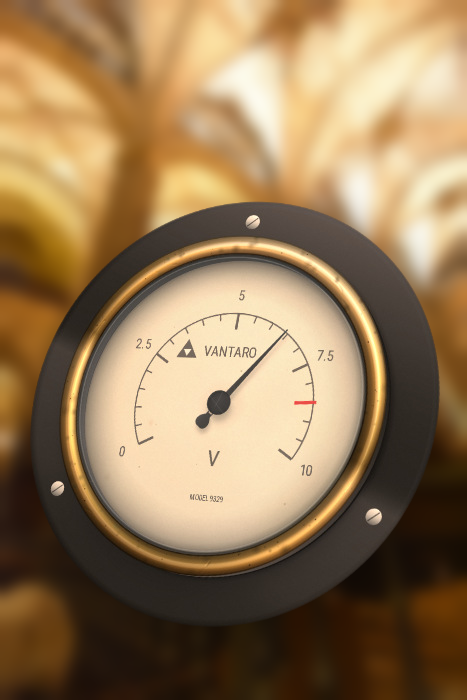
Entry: 6.5 V
